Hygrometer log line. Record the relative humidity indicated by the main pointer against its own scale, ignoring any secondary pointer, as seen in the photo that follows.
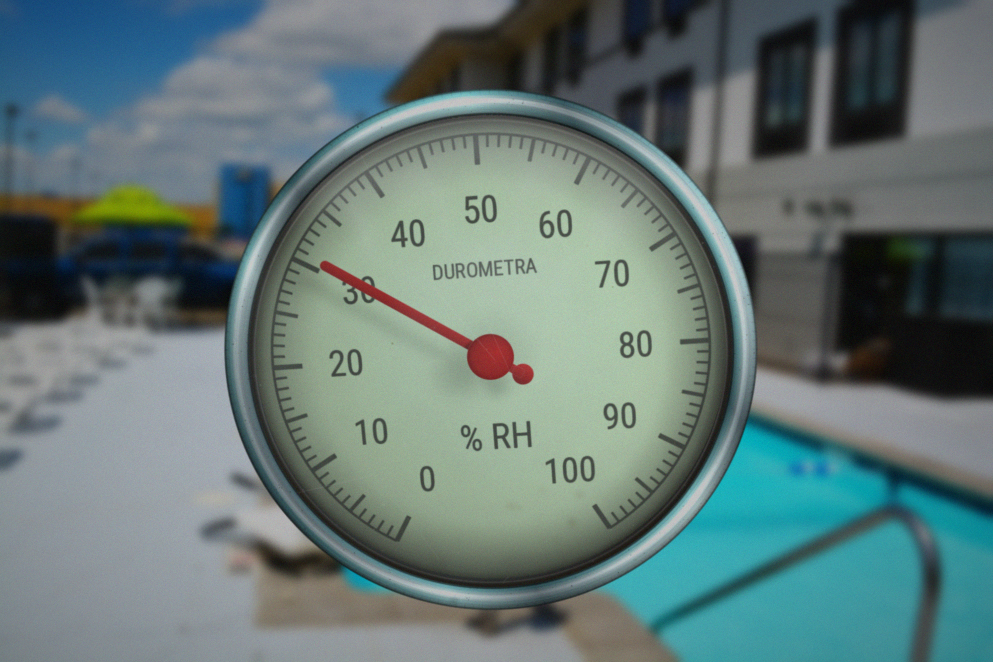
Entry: 31 %
